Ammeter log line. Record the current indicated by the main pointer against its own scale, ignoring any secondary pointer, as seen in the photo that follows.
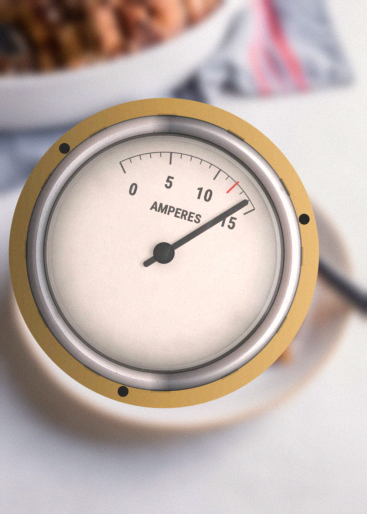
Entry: 14 A
